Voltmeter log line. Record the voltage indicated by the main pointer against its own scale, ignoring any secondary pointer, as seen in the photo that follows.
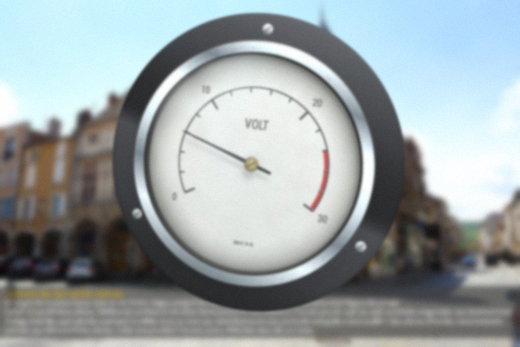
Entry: 6 V
